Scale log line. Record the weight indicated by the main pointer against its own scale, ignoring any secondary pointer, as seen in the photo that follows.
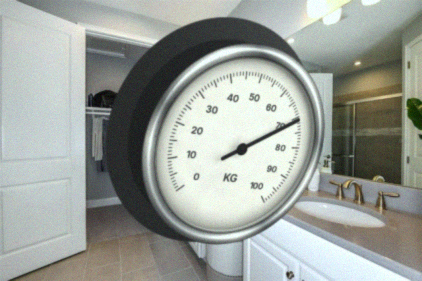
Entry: 70 kg
